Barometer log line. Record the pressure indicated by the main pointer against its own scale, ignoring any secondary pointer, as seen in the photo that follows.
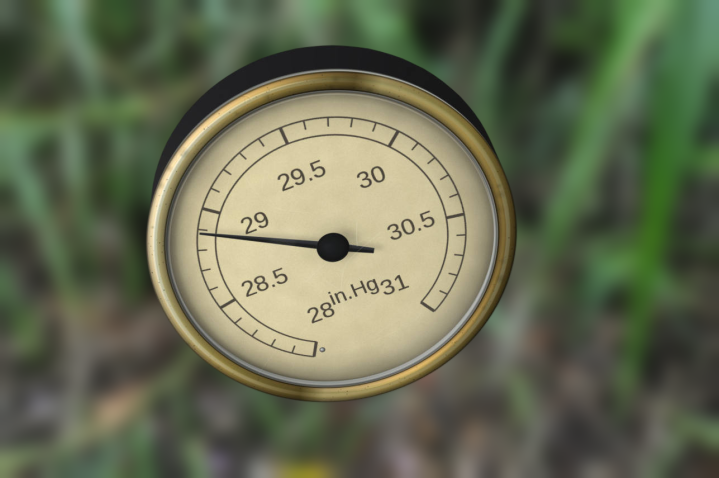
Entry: 28.9 inHg
